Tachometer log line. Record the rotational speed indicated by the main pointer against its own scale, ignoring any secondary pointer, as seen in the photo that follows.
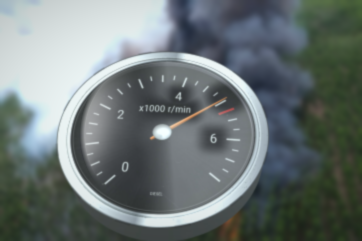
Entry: 5000 rpm
